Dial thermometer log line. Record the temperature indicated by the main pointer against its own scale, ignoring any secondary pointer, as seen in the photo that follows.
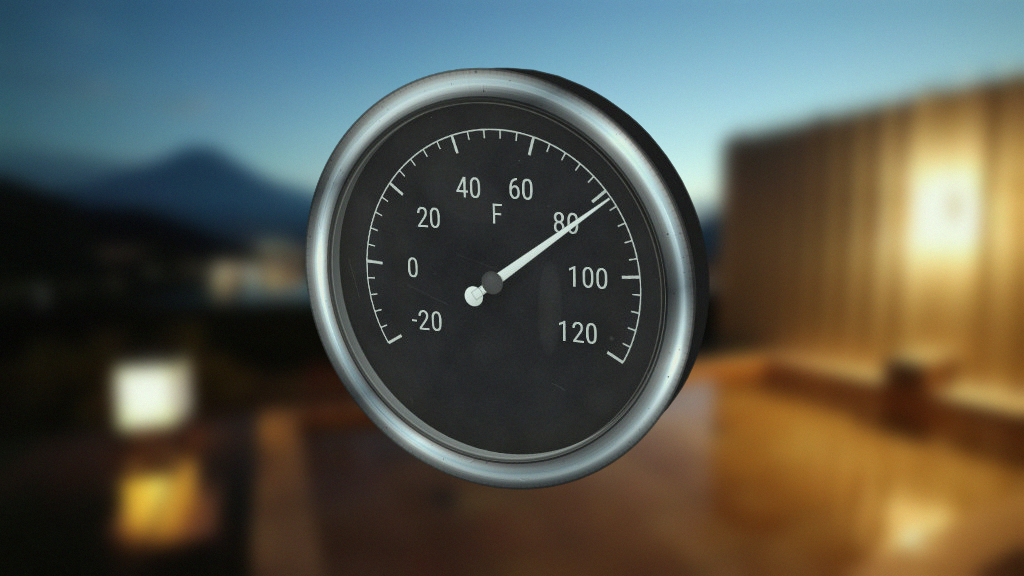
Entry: 82 °F
